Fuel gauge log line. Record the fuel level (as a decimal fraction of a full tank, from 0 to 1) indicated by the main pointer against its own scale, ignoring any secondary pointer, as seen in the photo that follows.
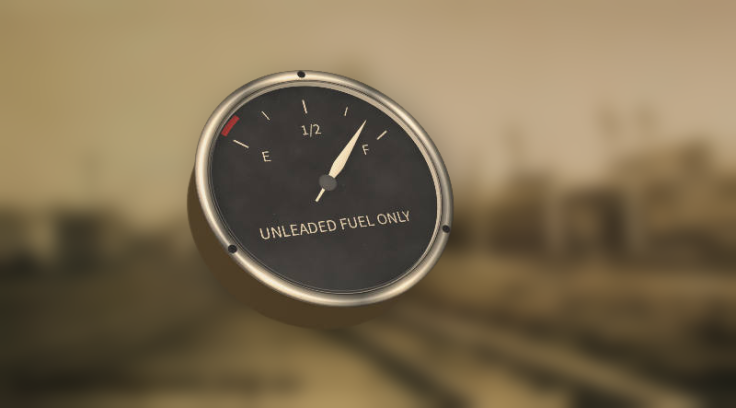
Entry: 0.875
